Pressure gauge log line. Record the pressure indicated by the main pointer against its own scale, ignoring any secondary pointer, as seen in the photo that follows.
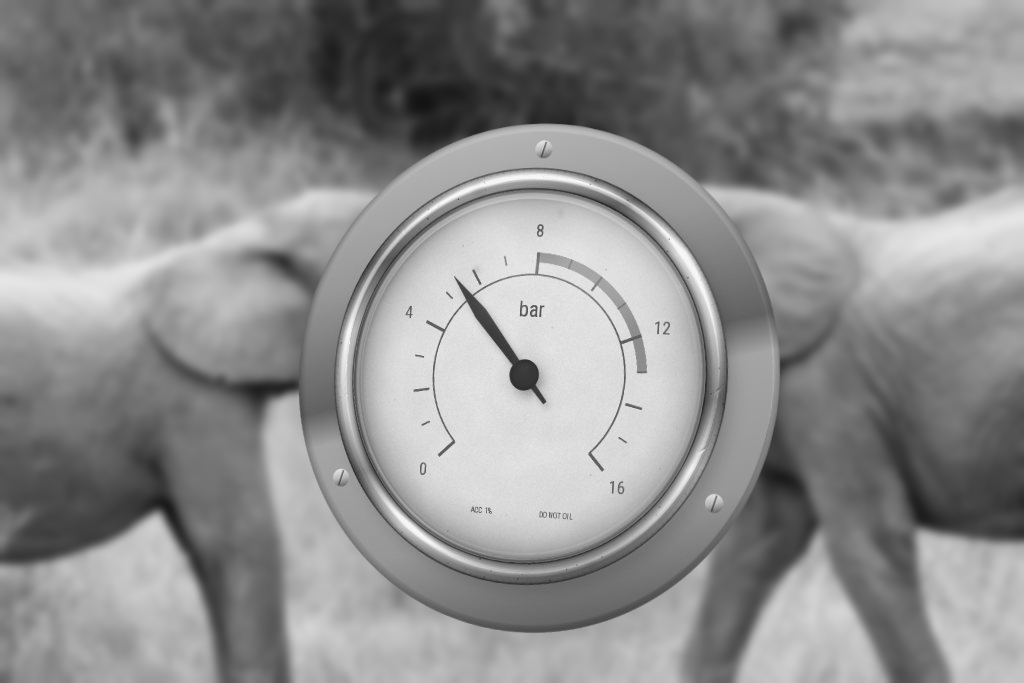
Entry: 5.5 bar
